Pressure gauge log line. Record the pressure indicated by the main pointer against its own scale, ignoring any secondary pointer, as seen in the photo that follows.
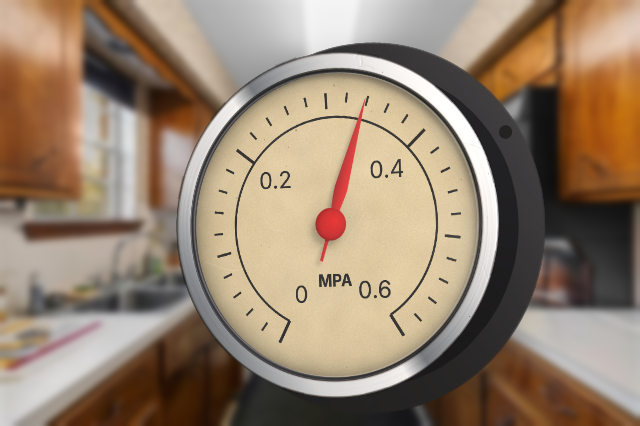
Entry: 0.34 MPa
